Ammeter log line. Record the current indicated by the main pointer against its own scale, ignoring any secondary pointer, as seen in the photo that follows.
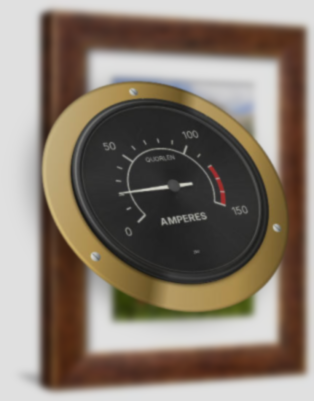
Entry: 20 A
